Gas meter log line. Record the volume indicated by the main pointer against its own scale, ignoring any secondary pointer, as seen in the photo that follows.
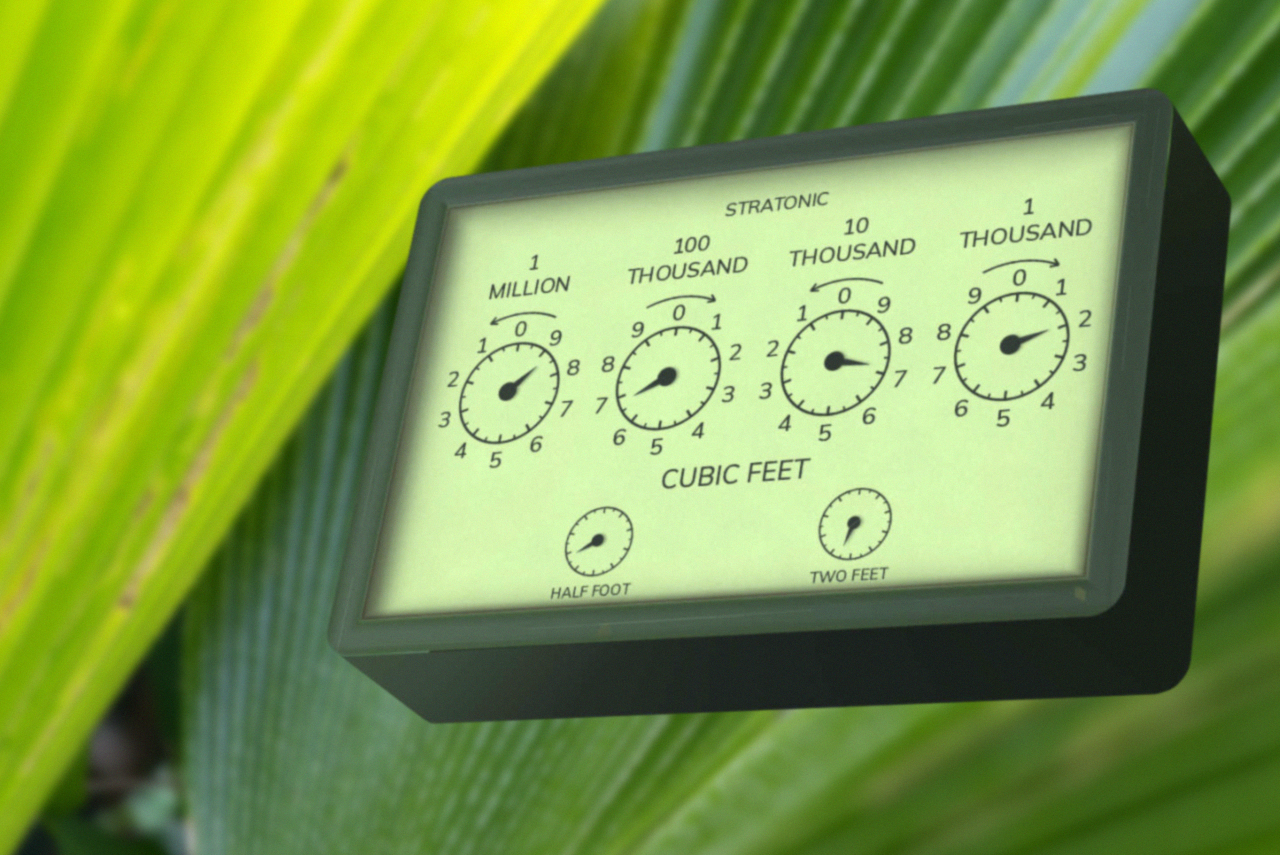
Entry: 867200 ft³
